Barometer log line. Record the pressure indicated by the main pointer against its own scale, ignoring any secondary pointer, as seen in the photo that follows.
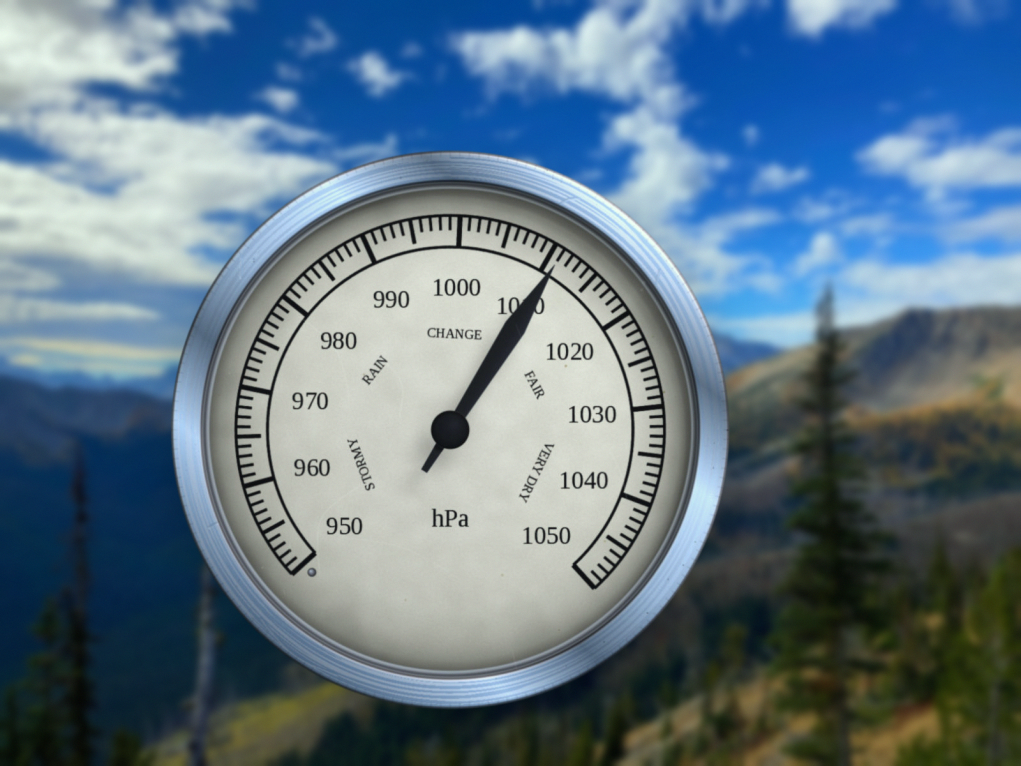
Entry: 1011 hPa
